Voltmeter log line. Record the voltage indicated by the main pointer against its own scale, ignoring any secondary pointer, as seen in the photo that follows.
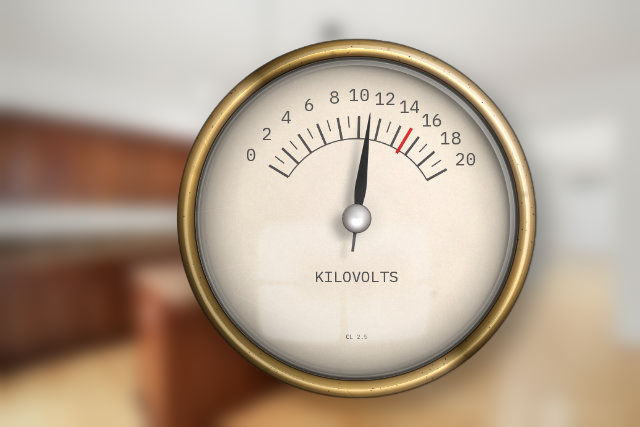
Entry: 11 kV
